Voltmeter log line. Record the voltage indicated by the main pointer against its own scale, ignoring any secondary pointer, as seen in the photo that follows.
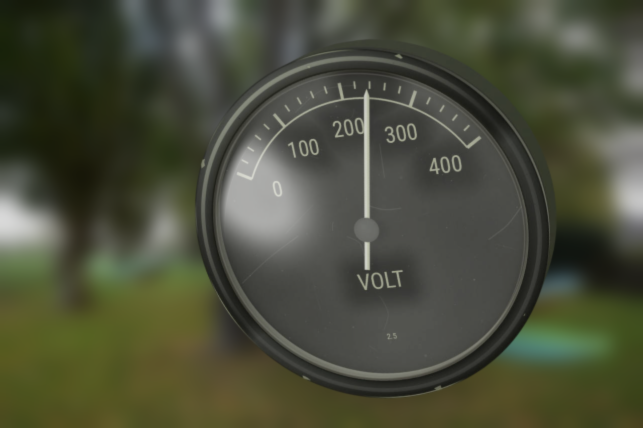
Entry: 240 V
